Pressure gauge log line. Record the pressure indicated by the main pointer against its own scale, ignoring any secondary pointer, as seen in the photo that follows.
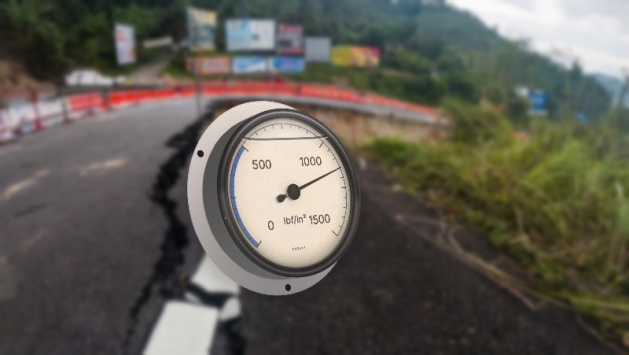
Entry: 1150 psi
